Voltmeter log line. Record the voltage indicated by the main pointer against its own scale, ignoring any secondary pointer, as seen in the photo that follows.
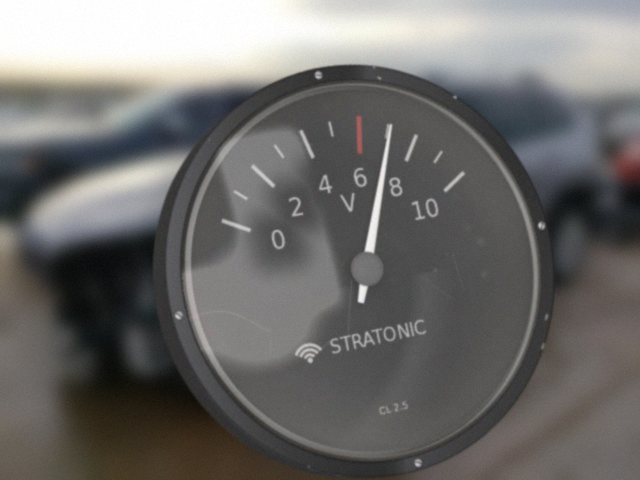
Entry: 7 V
